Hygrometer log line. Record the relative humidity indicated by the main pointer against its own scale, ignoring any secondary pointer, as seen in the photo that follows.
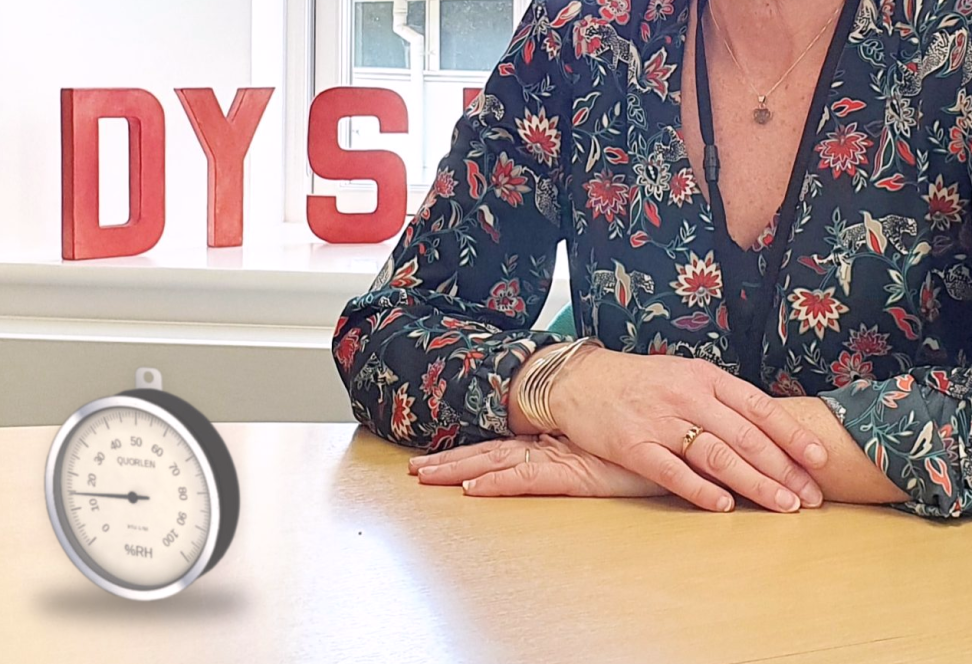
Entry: 15 %
